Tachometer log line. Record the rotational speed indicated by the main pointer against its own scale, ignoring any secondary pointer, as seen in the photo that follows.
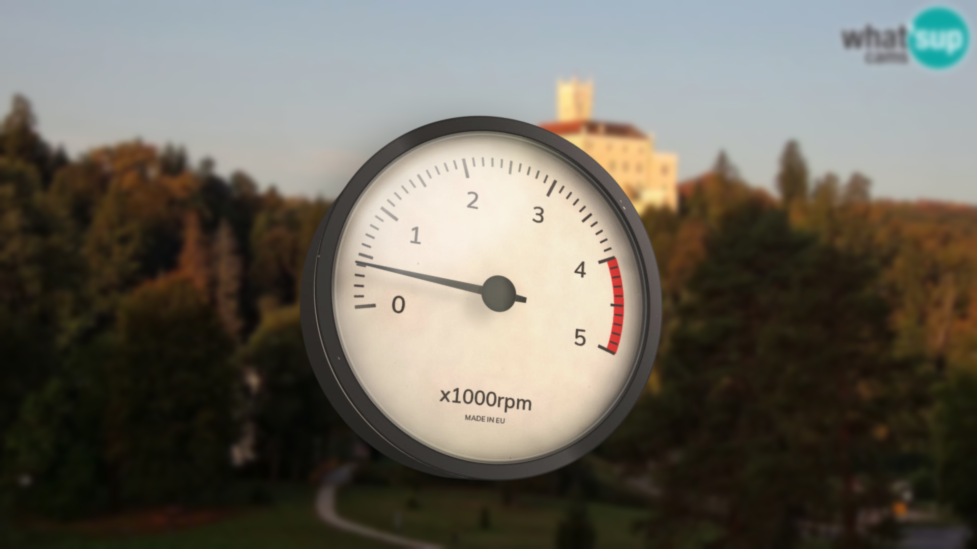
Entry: 400 rpm
